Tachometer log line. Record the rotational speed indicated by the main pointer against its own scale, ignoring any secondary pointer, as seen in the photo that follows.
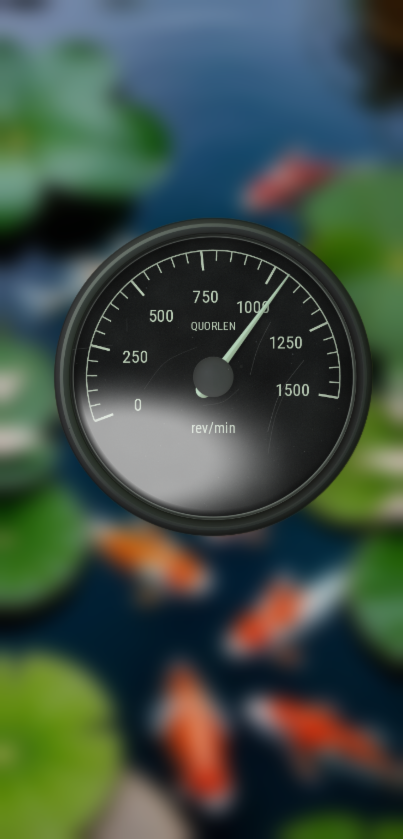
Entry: 1050 rpm
